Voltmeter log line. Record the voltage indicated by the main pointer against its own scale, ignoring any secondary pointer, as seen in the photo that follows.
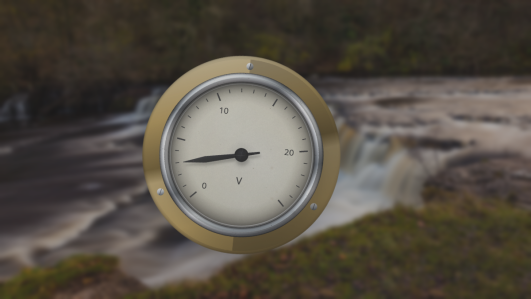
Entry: 3 V
